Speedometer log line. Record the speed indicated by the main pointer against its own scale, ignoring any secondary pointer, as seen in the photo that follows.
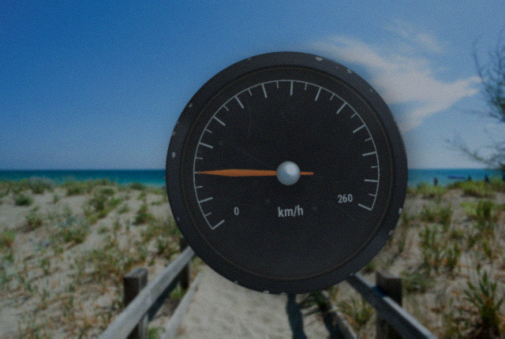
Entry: 40 km/h
